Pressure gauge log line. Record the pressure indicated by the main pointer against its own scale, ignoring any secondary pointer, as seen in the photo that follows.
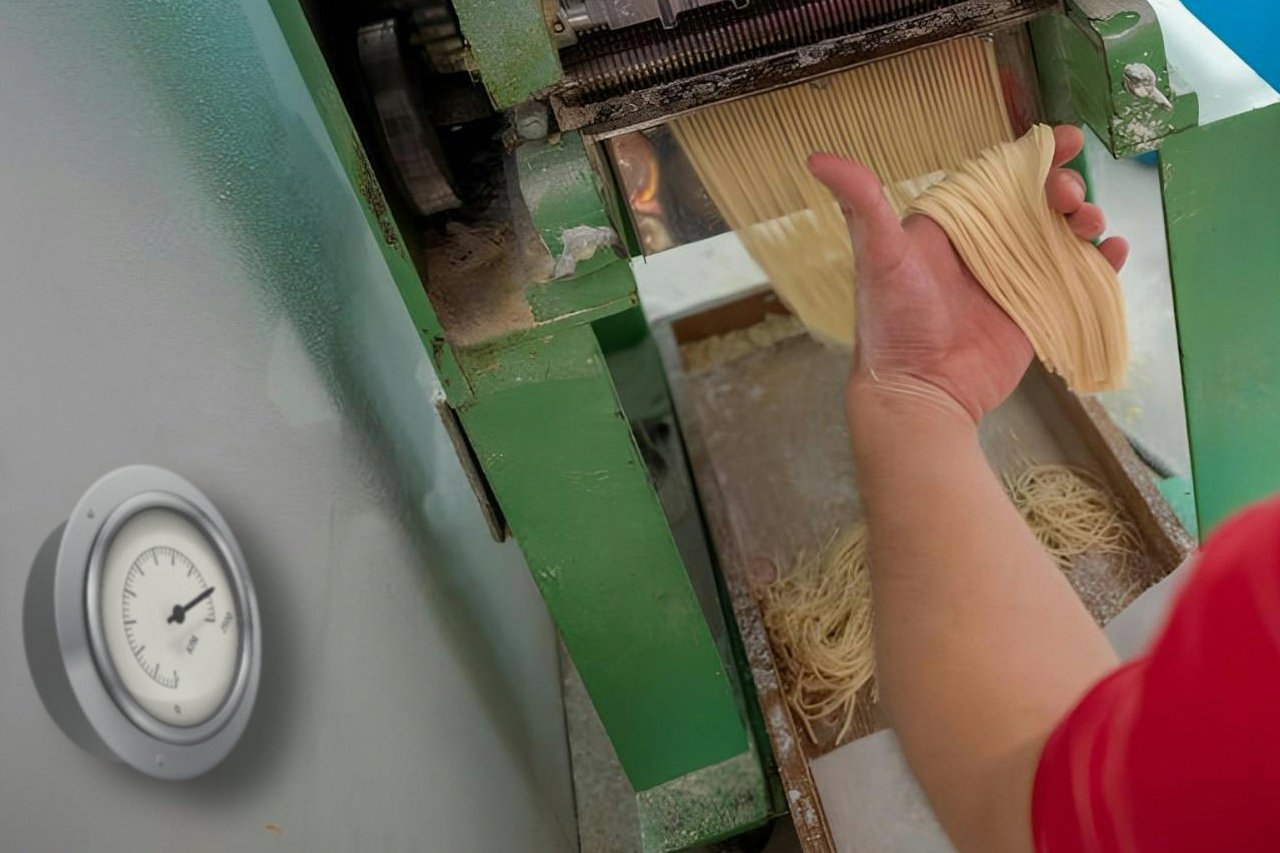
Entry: 2250 kPa
